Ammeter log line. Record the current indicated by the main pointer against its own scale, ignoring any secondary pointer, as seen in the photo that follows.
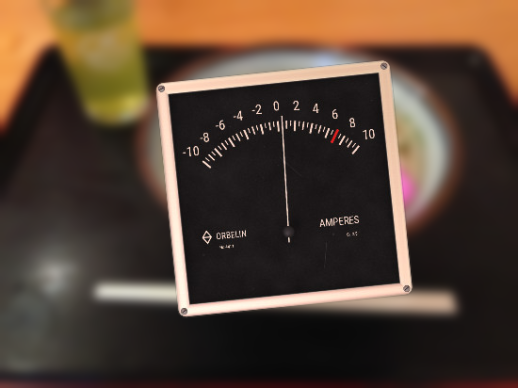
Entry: 0.5 A
